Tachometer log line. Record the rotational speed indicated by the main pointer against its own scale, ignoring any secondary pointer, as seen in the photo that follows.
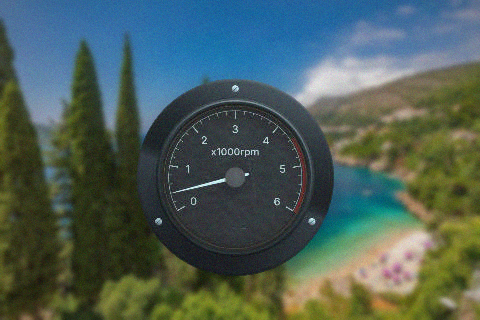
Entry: 400 rpm
